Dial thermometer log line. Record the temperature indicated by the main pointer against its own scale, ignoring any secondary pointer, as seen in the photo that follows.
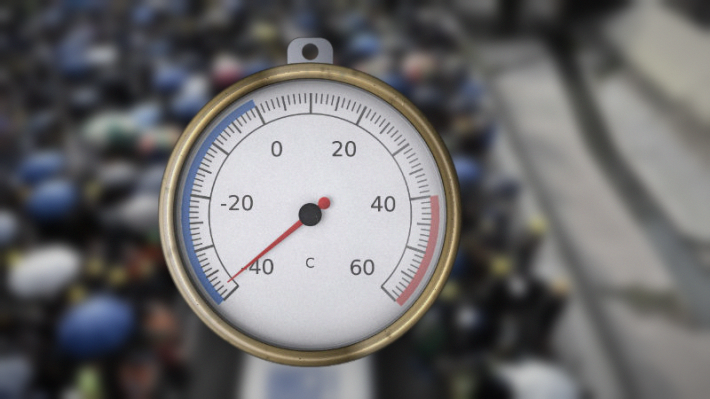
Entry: -38 °C
